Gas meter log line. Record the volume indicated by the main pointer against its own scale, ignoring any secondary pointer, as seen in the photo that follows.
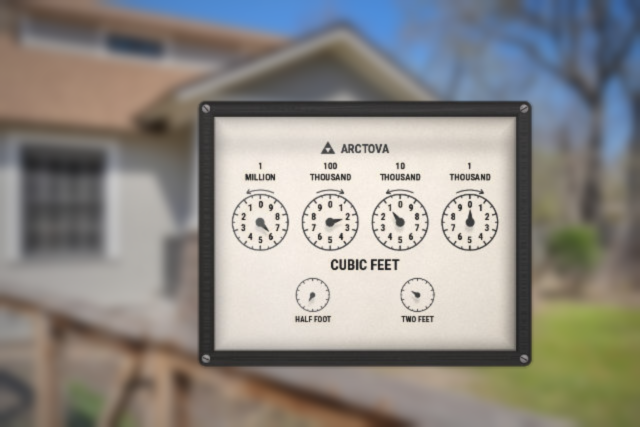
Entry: 621000 ft³
